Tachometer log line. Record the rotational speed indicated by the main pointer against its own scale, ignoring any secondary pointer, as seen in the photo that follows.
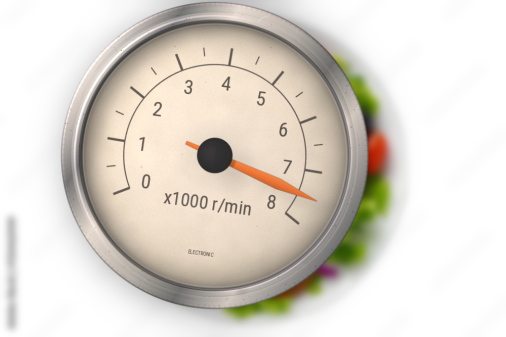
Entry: 7500 rpm
